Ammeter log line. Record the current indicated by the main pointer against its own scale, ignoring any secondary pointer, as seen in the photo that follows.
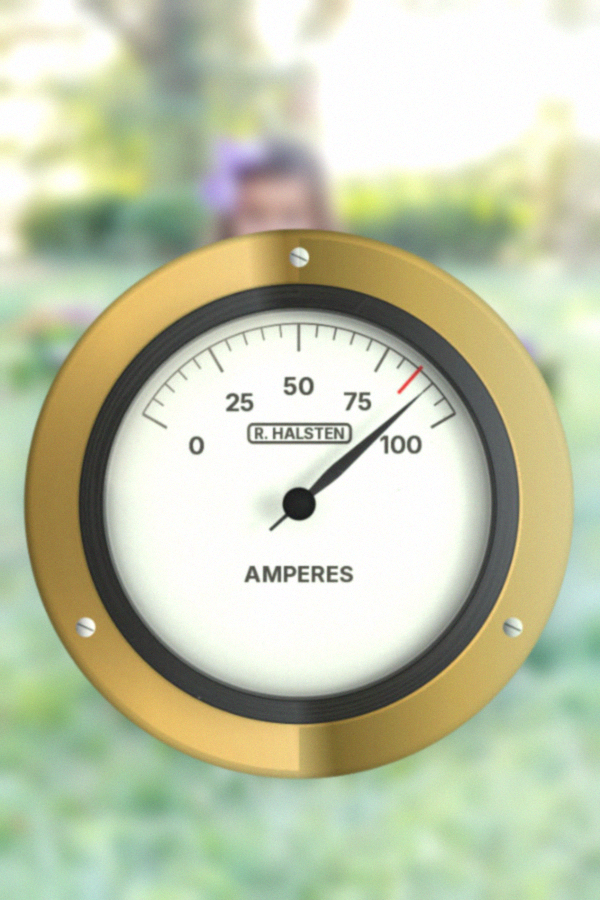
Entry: 90 A
